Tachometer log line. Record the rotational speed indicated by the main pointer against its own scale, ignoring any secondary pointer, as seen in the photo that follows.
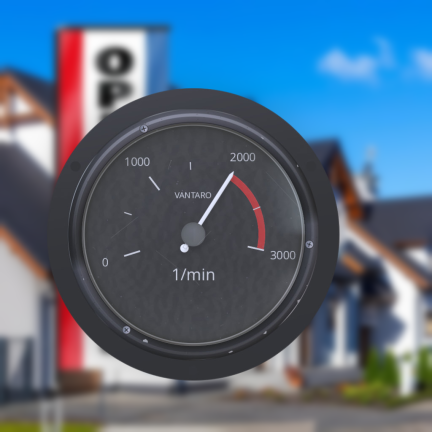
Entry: 2000 rpm
